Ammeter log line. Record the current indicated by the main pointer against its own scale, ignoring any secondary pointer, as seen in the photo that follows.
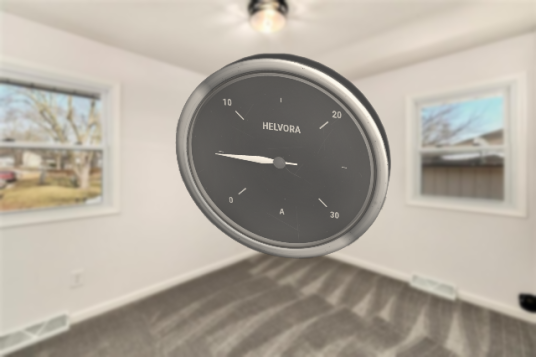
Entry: 5 A
